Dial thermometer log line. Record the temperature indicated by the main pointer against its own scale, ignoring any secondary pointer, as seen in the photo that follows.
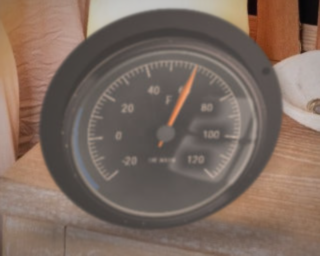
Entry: 60 °F
